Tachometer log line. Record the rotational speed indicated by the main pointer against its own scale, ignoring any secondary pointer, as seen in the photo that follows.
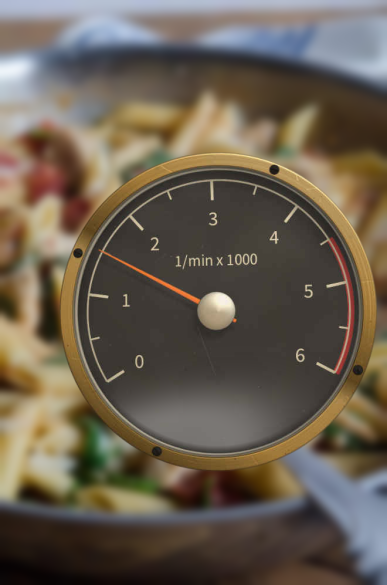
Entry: 1500 rpm
